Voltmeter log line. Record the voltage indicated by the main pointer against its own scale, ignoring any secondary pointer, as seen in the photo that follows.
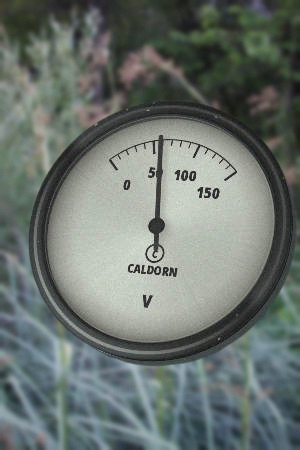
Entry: 60 V
